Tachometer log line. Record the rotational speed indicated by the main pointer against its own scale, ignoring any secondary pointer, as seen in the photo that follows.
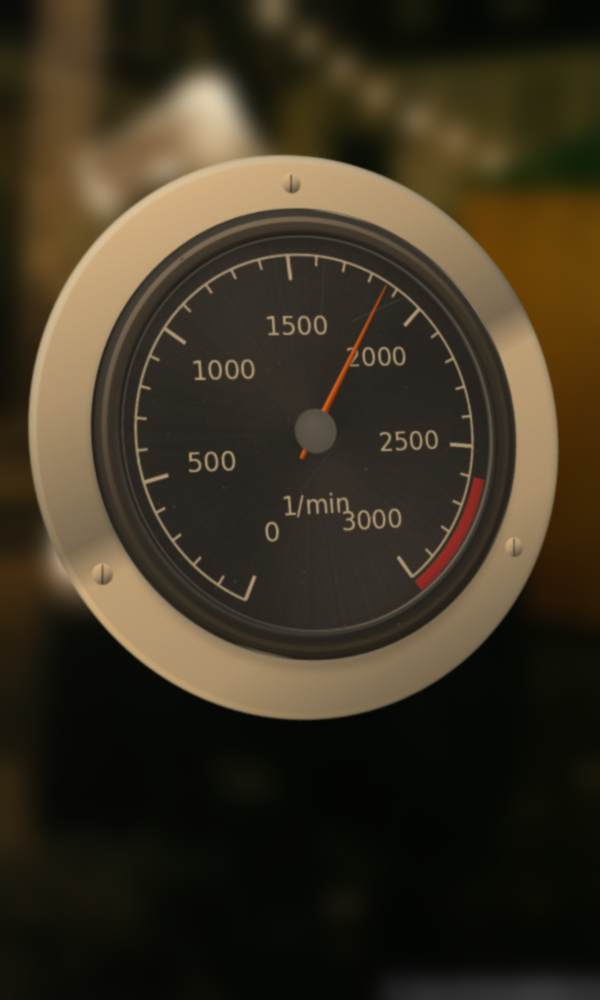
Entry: 1850 rpm
